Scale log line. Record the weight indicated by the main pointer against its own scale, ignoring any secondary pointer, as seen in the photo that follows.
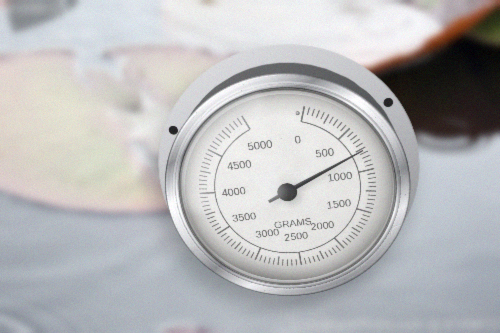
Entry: 750 g
